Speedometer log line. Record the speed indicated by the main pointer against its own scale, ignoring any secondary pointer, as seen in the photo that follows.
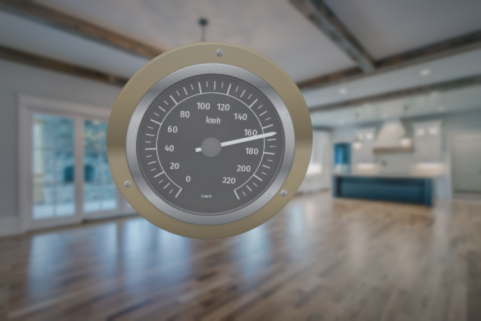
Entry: 165 km/h
